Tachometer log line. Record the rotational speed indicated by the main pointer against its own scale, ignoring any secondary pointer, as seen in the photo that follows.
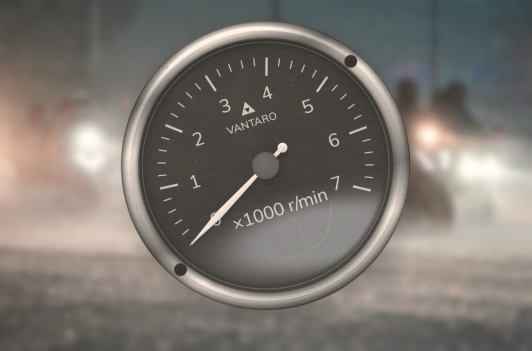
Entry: 0 rpm
